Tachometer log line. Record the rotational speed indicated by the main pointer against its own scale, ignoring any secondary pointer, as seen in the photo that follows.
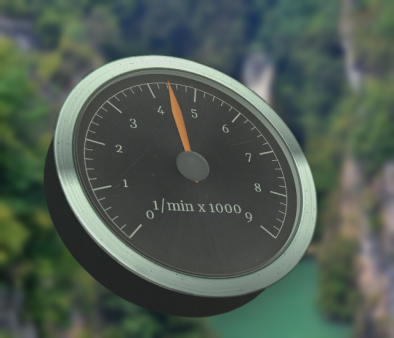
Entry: 4400 rpm
